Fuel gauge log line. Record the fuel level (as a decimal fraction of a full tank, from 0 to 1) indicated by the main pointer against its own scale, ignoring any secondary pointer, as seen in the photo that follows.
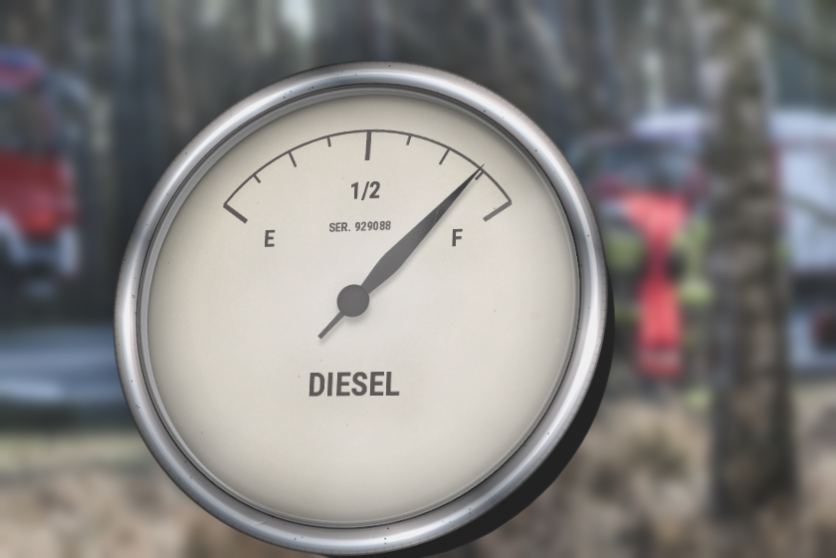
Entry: 0.875
